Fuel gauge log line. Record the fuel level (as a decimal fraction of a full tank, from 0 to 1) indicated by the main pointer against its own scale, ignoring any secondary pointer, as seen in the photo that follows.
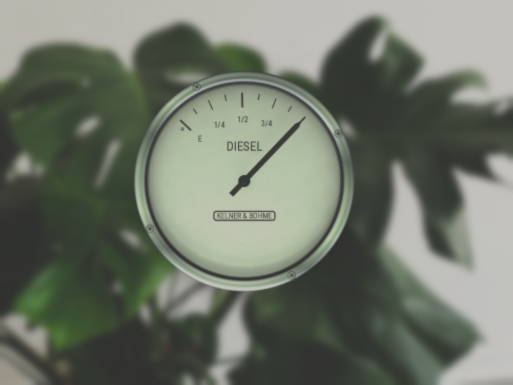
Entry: 1
